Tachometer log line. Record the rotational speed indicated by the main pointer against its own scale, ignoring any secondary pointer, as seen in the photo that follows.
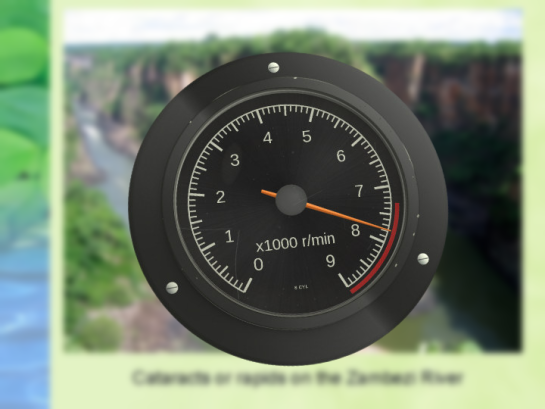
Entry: 7800 rpm
